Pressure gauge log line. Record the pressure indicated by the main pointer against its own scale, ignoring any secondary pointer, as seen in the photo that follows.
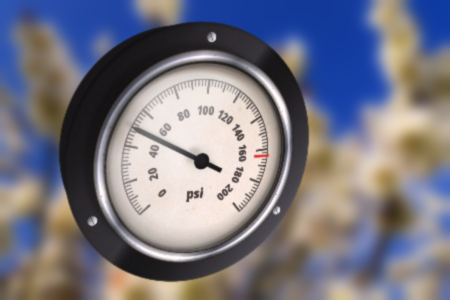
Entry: 50 psi
